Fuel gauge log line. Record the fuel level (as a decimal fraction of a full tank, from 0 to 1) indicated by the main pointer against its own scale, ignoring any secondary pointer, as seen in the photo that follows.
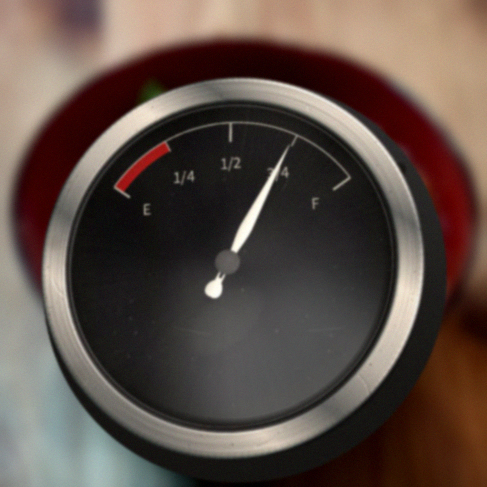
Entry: 0.75
